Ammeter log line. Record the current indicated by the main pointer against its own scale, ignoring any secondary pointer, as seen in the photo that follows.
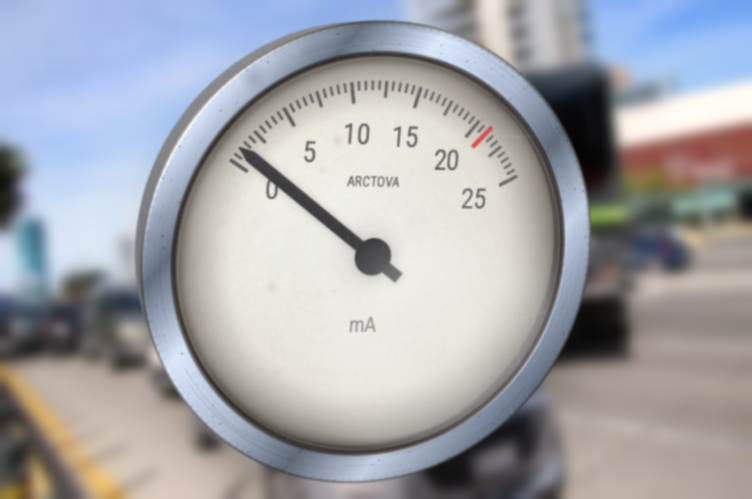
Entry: 1 mA
